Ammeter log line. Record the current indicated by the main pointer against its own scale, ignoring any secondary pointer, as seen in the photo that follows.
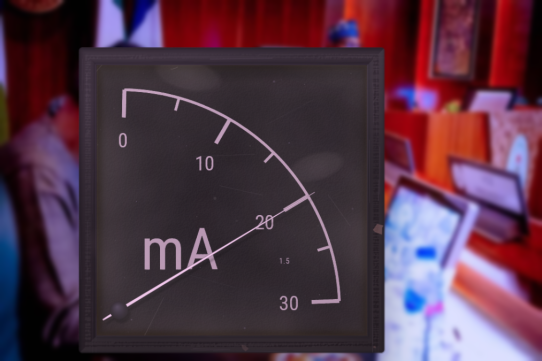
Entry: 20 mA
